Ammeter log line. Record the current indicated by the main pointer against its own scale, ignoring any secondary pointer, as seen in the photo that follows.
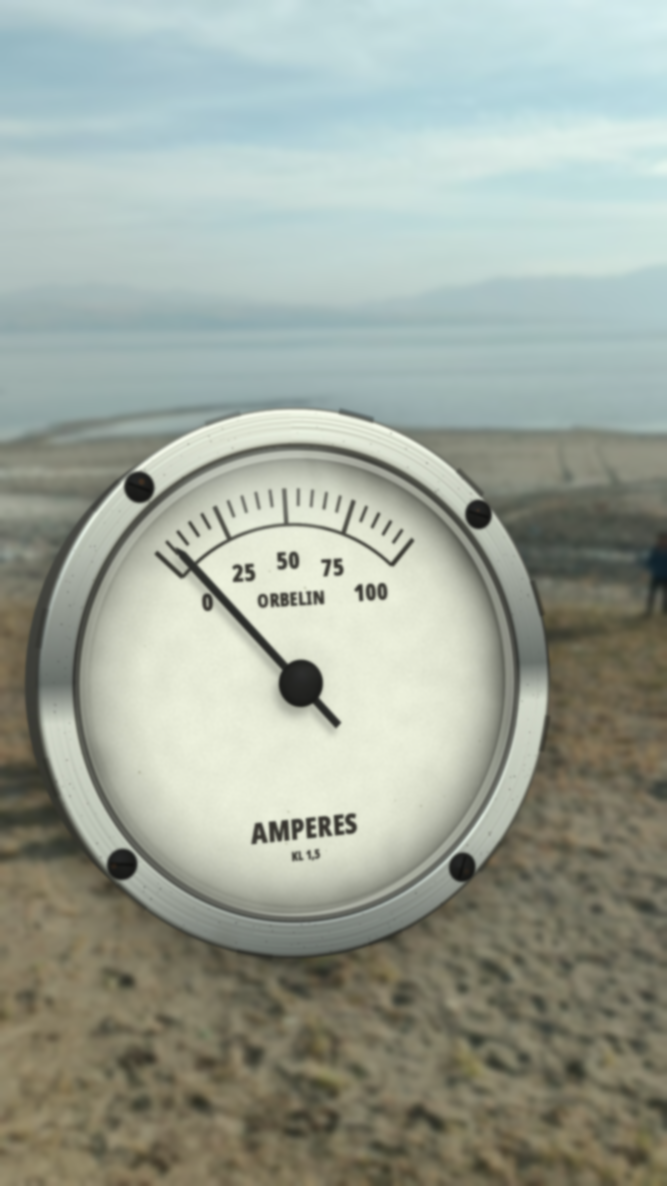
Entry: 5 A
